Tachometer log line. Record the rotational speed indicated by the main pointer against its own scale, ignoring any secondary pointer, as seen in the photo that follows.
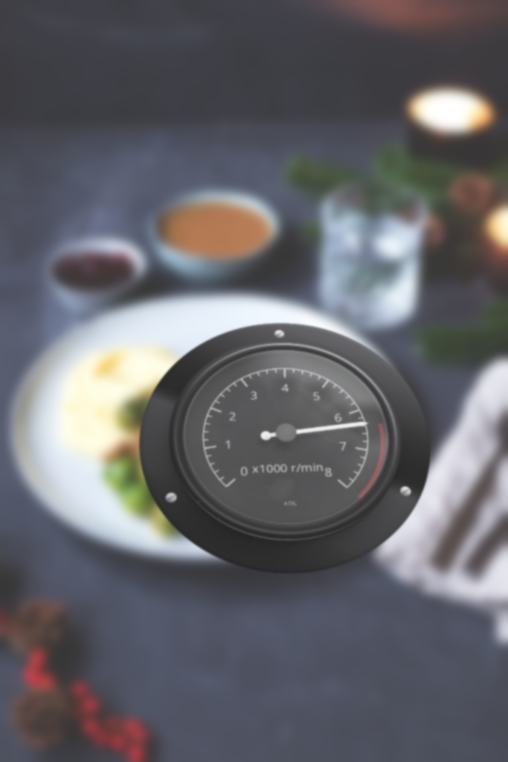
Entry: 6400 rpm
